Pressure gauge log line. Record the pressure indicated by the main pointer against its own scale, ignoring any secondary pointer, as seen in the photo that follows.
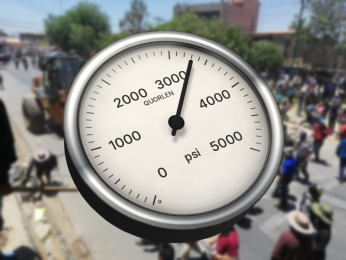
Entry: 3300 psi
